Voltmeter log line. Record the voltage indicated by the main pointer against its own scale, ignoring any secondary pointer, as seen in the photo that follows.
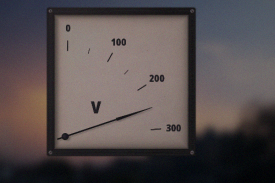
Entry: 250 V
